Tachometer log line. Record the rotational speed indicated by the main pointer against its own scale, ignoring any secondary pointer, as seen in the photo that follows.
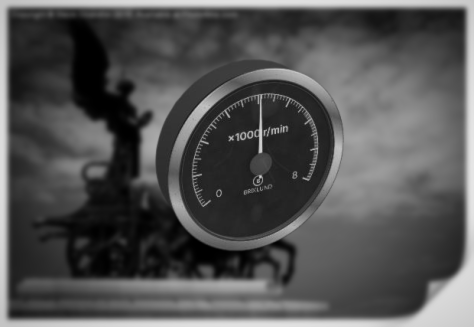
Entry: 4000 rpm
